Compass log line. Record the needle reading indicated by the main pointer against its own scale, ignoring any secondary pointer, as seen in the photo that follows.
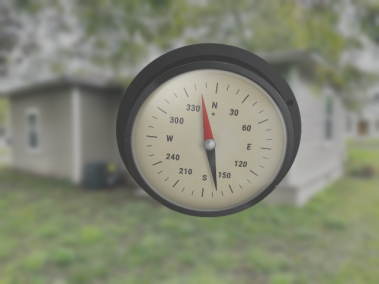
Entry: 345 °
